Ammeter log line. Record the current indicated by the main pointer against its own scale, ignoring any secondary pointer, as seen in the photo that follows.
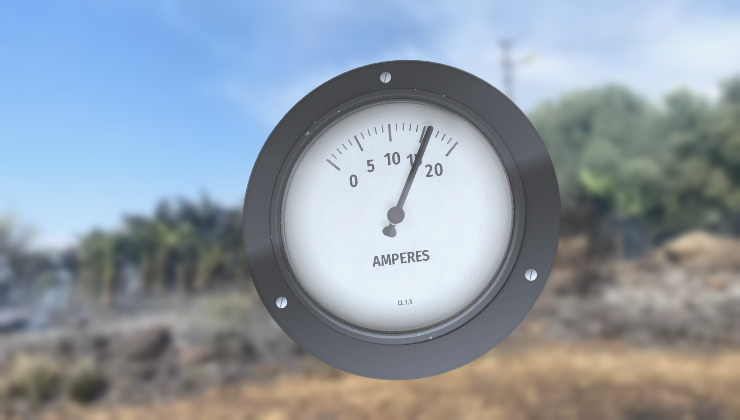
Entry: 16 A
